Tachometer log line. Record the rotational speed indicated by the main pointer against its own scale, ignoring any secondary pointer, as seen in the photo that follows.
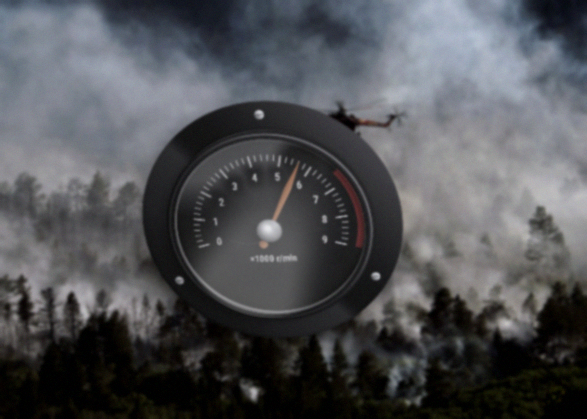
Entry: 5600 rpm
